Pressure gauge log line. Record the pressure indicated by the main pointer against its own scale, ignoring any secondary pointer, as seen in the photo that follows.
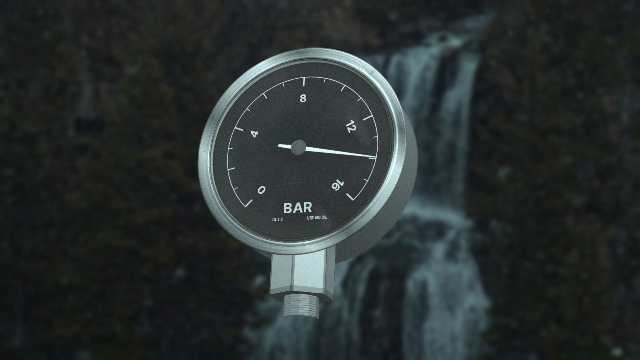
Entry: 14 bar
